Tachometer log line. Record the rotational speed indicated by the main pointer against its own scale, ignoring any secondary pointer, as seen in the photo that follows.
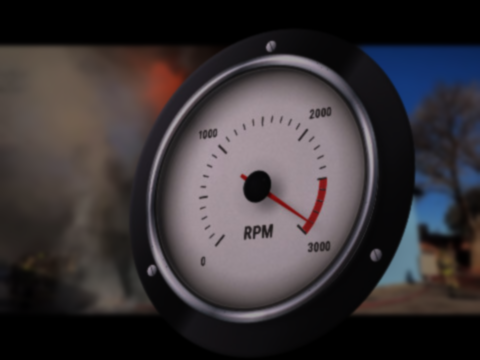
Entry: 2900 rpm
